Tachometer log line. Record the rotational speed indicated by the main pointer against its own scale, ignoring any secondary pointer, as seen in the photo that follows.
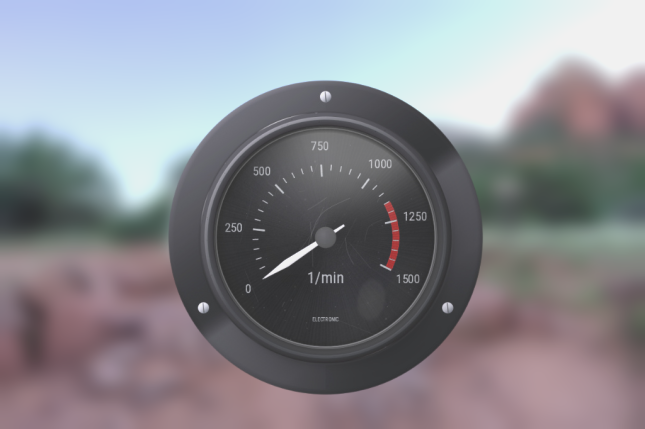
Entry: 0 rpm
